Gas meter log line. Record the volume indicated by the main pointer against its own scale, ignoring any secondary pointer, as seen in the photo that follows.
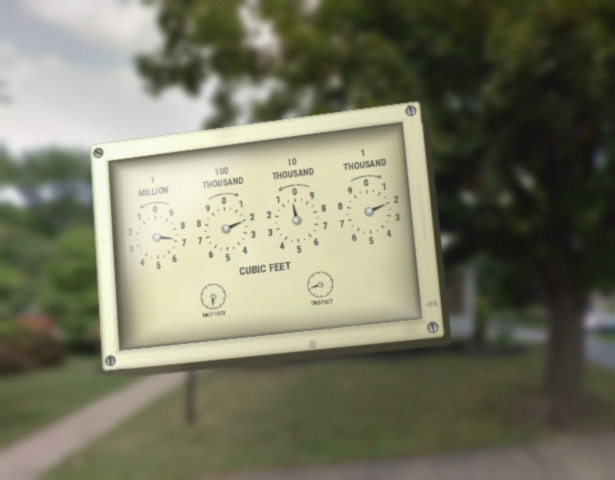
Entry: 720200 ft³
